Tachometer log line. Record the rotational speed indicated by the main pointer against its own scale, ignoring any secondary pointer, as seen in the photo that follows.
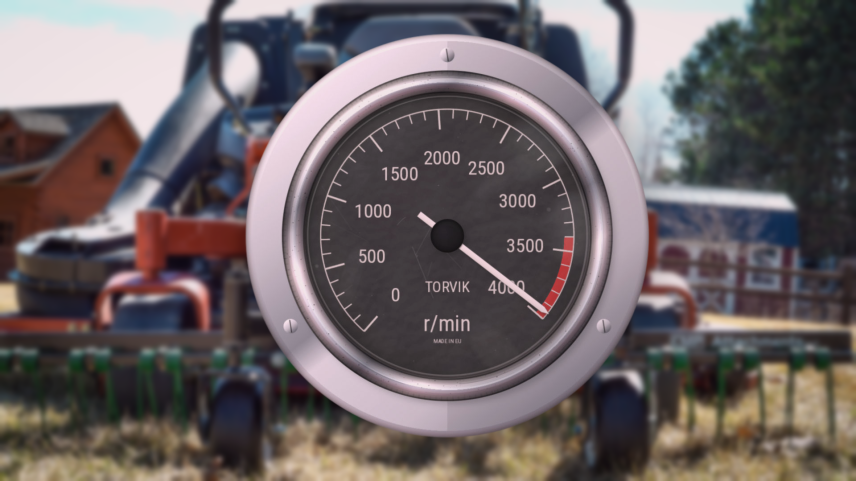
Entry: 3950 rpm
